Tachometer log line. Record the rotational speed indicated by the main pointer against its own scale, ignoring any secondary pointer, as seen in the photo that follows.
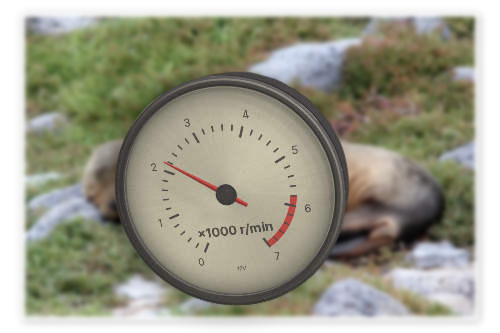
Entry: 2200 rpm
